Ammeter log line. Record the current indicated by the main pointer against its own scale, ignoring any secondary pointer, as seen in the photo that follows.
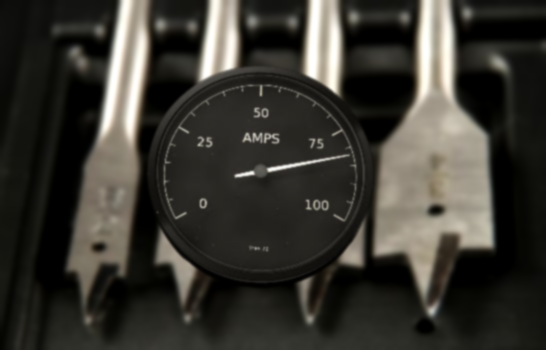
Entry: 82.5 A
